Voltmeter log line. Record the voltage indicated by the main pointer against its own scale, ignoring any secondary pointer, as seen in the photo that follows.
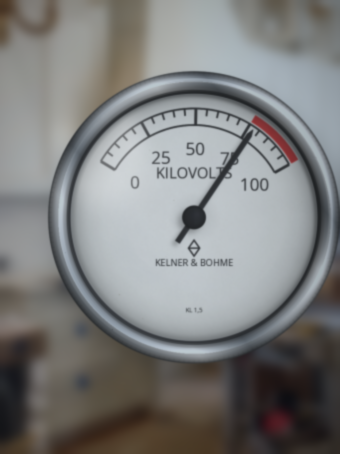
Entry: 77.5 kV
